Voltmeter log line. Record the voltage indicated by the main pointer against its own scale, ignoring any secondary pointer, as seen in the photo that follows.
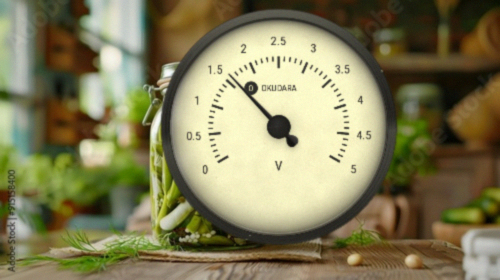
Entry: 1.6 V
